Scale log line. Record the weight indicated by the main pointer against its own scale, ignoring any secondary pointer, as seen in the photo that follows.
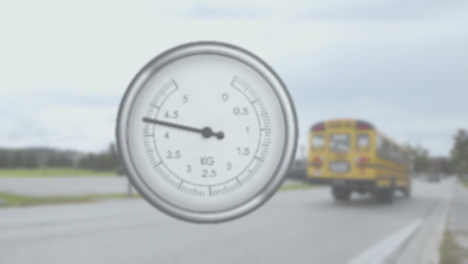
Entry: 4.25 kg
